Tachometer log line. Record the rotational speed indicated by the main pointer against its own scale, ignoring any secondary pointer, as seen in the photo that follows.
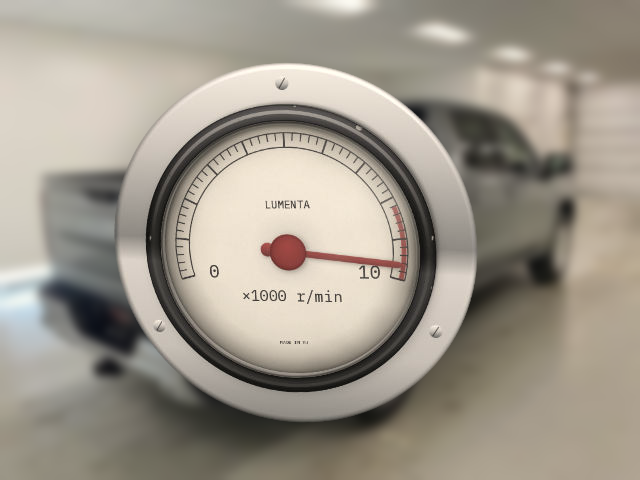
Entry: 9600 rpm
